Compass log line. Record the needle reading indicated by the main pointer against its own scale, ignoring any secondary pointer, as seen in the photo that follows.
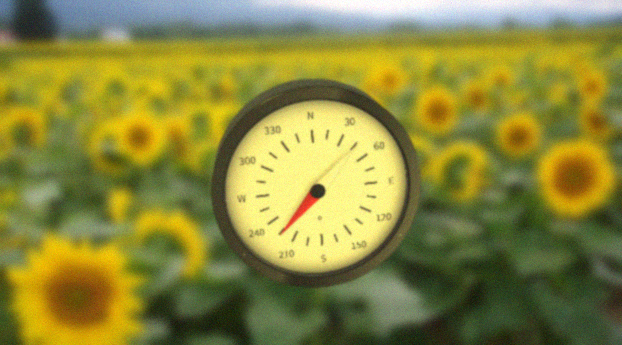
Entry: 225 °
